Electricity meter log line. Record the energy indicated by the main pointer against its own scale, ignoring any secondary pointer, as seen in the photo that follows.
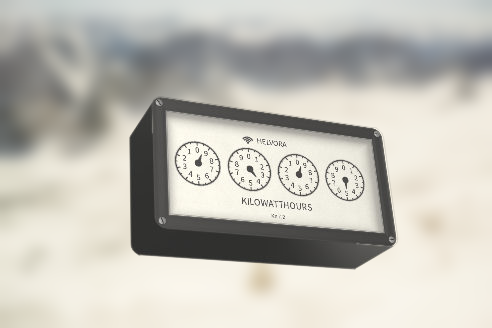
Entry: 9395 kWh
